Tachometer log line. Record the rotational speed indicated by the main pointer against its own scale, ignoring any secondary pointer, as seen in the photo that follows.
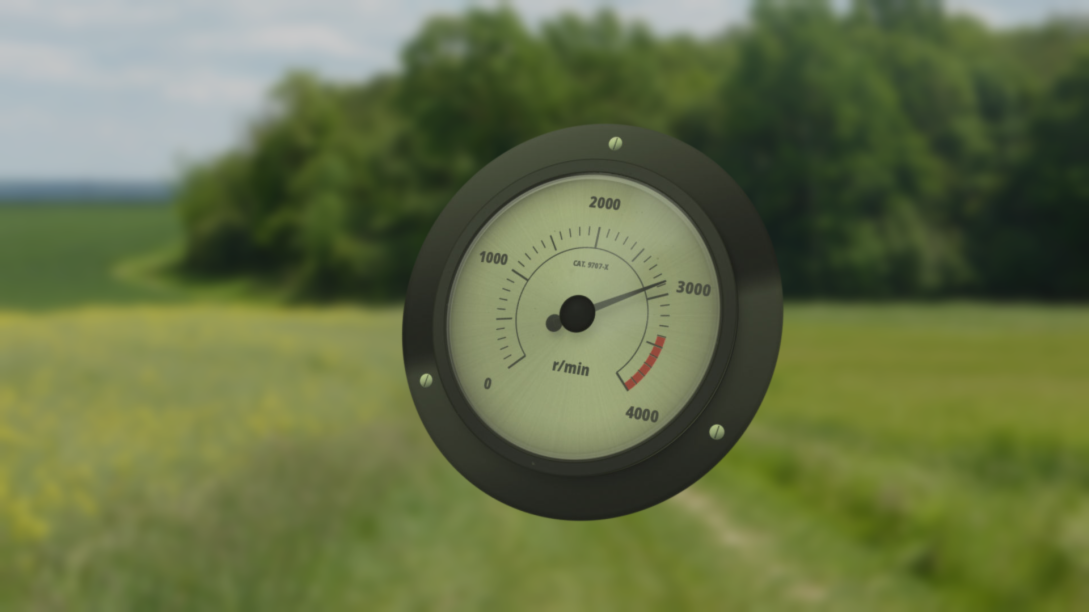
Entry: 2900 rpm
